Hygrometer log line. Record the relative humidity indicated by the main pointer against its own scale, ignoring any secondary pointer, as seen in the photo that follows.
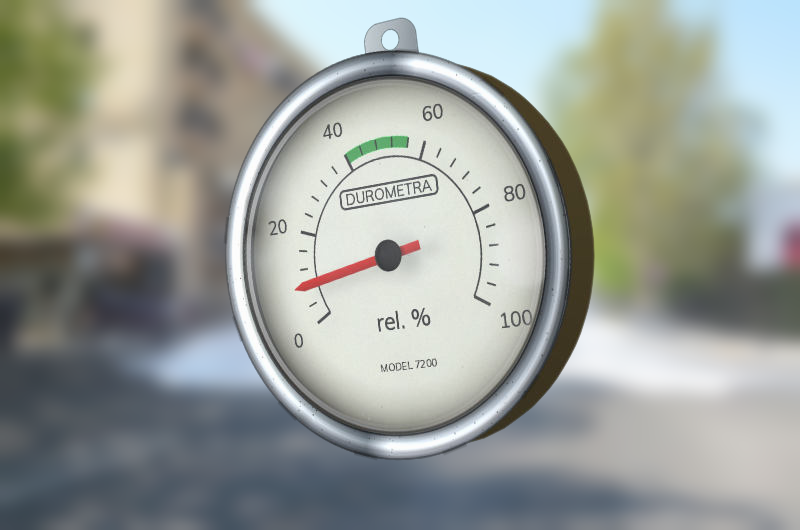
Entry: 8 %
